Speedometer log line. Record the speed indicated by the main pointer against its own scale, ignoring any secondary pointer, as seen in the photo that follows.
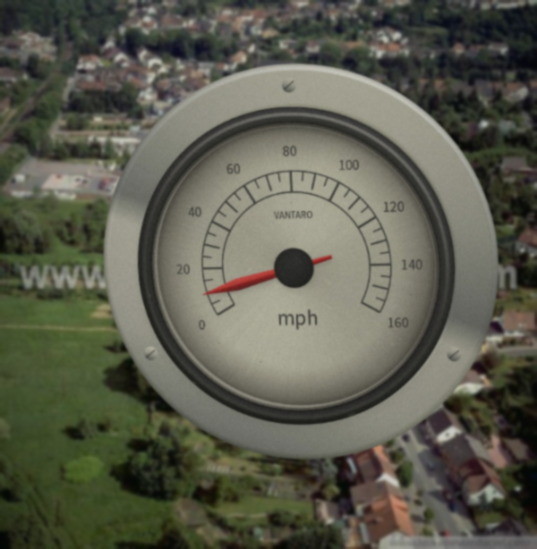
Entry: 10 mph
